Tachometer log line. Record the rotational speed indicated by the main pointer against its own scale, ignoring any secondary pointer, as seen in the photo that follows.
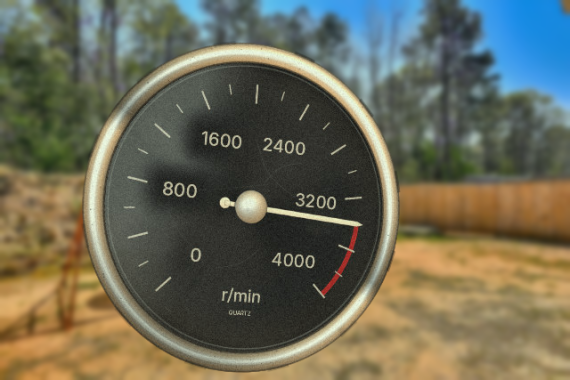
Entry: 3400 rpm
